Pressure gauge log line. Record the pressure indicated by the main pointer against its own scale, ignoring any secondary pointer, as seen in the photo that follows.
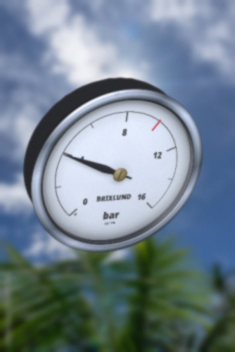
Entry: 4 bar
